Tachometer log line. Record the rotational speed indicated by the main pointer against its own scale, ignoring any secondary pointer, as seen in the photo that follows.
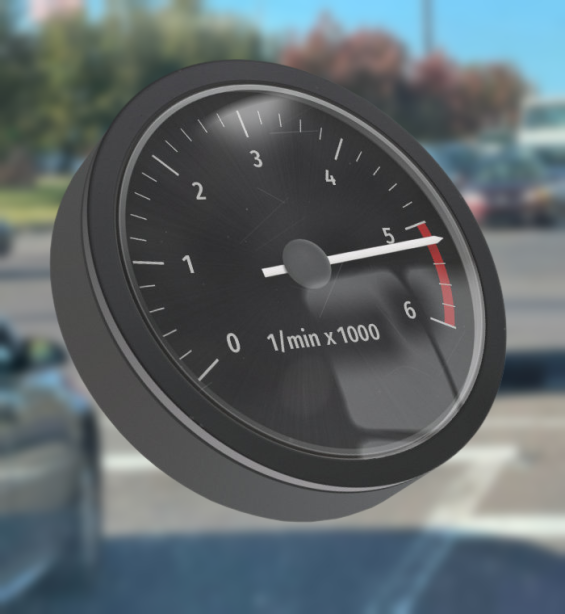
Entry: 5200 rpm
